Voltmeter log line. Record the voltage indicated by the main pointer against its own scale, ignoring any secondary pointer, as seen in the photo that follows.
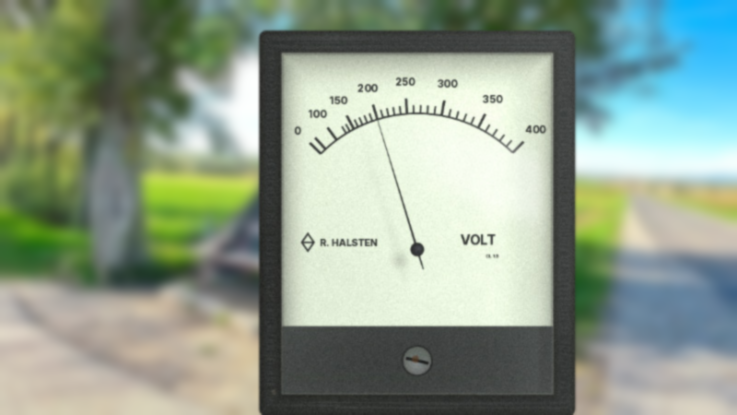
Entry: 200 V
